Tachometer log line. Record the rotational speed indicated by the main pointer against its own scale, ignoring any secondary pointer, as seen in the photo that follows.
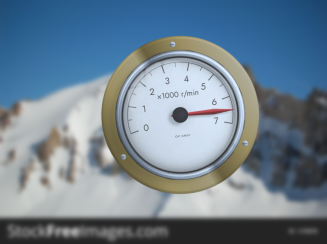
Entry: 6500 rpm
